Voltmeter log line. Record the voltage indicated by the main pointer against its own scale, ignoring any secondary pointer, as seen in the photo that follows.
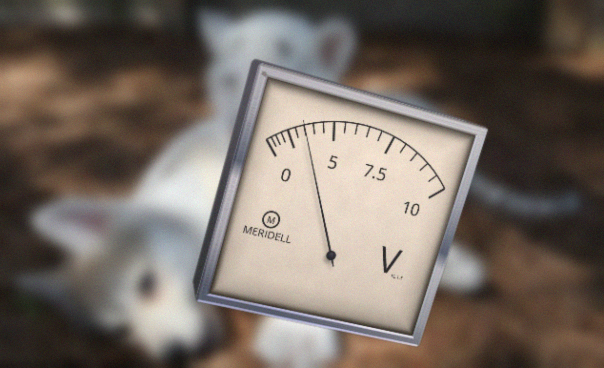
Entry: 3.5 V
